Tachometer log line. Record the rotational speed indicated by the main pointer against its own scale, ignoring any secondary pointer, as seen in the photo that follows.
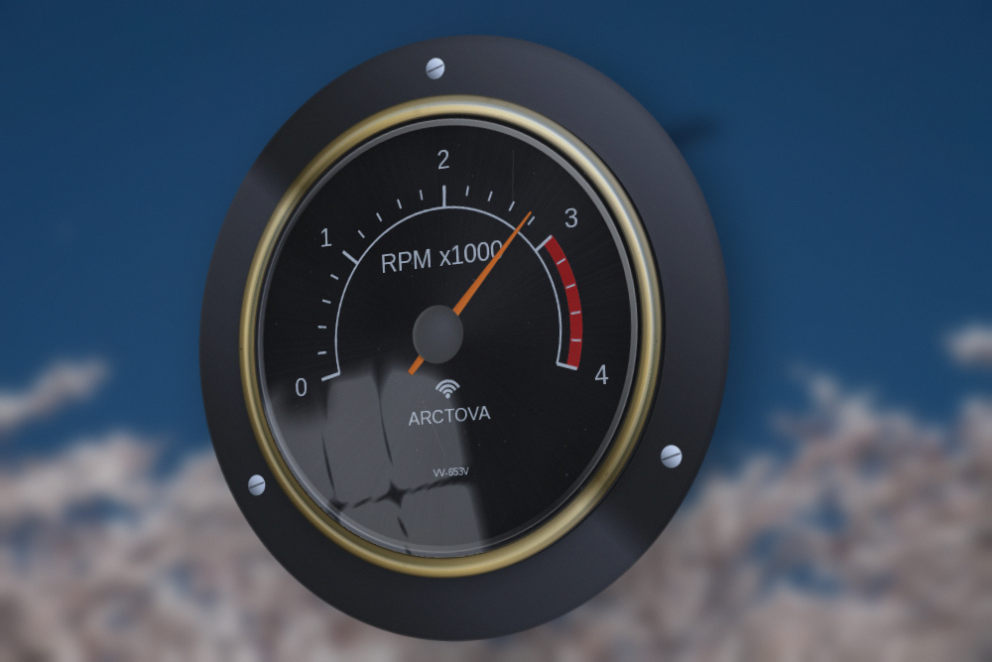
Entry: 2800 rpm
